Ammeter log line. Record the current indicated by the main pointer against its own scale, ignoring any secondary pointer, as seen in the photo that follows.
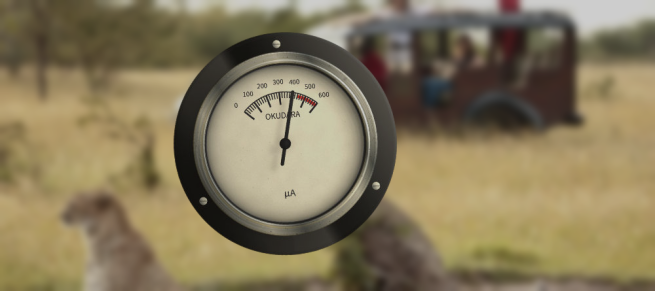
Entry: 400 µA
